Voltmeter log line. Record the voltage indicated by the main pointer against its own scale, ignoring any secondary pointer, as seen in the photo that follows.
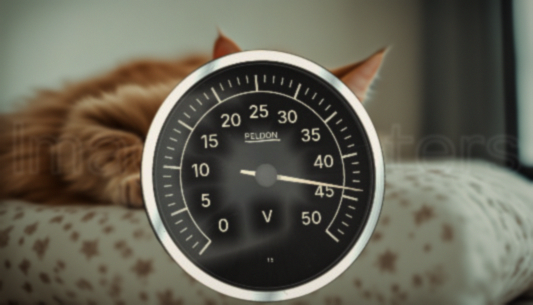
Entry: 44 V
